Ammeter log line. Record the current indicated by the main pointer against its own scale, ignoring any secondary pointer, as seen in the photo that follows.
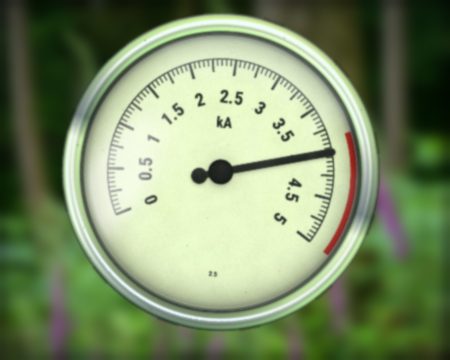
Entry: 4 kA
